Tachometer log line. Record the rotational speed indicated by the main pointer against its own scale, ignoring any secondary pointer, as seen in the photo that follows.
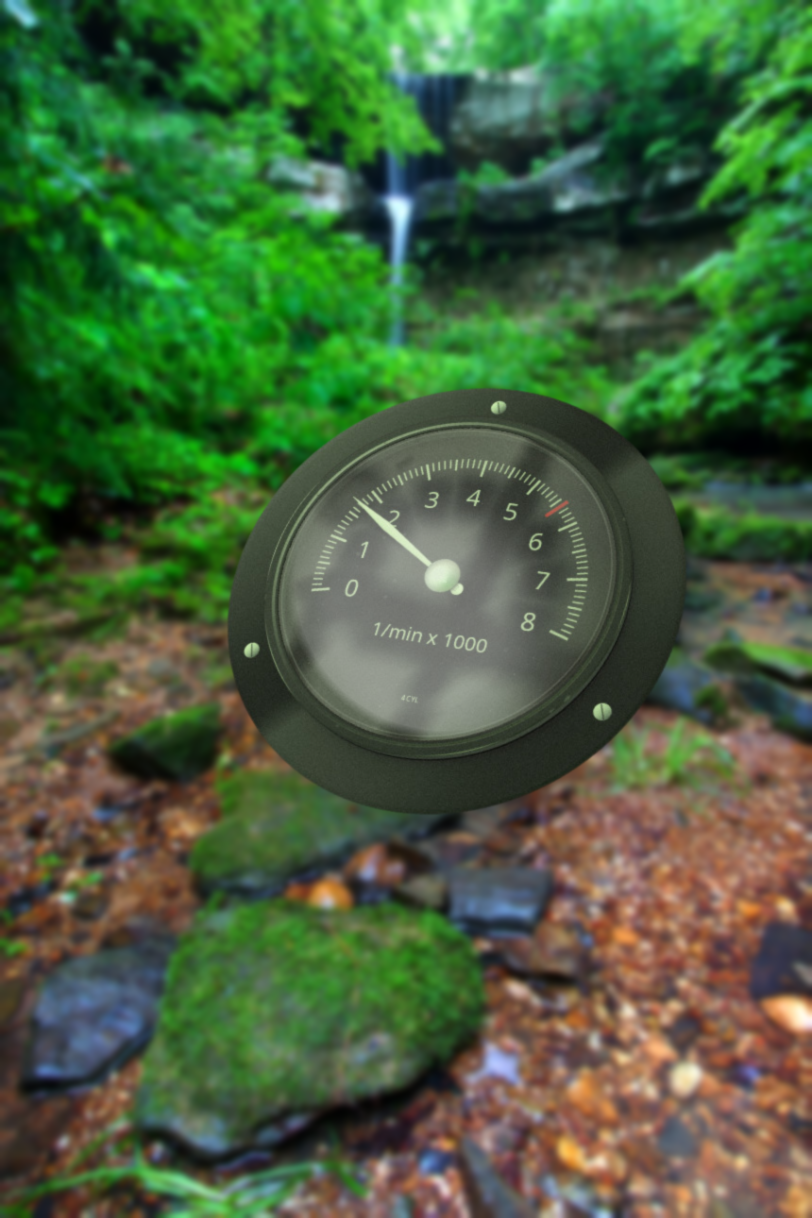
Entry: 1700 rpm
